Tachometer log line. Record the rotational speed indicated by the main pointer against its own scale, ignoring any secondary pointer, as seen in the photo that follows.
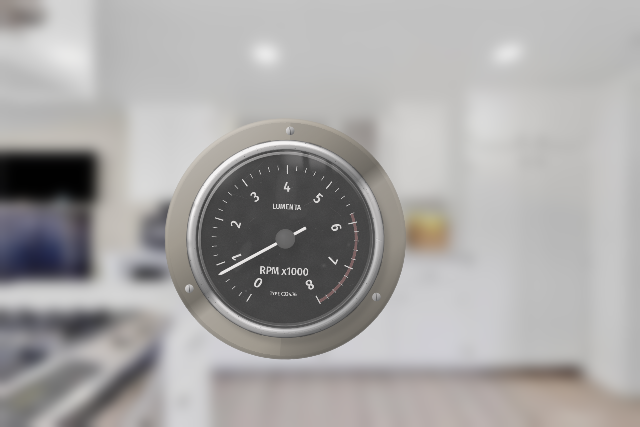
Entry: 800 rpm
